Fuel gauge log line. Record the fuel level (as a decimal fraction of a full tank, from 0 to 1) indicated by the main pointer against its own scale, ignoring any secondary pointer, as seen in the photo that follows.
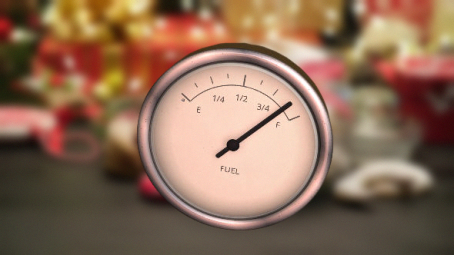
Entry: 0.875
